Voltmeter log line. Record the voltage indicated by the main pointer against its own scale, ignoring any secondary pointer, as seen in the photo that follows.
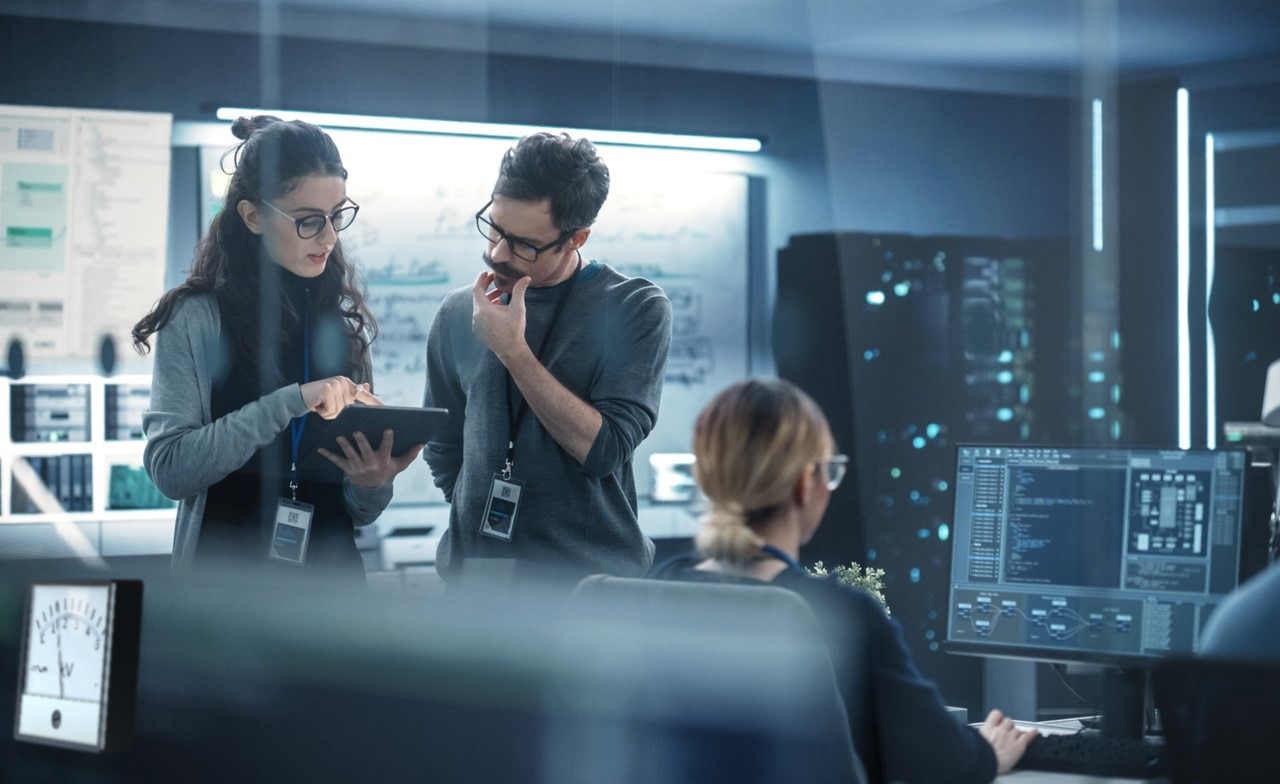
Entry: 1.5 kV
